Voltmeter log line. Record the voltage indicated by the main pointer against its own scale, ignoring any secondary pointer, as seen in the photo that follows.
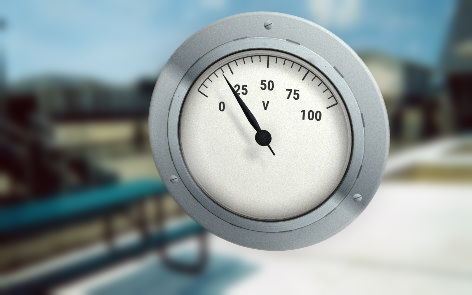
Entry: 20 V
